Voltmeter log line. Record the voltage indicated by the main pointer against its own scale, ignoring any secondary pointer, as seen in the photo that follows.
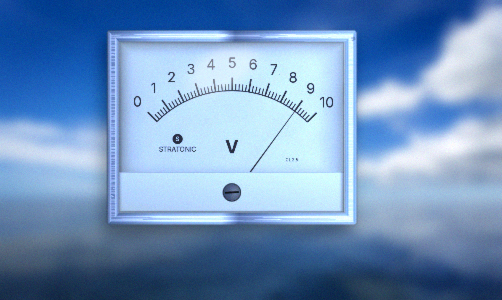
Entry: 9 V
